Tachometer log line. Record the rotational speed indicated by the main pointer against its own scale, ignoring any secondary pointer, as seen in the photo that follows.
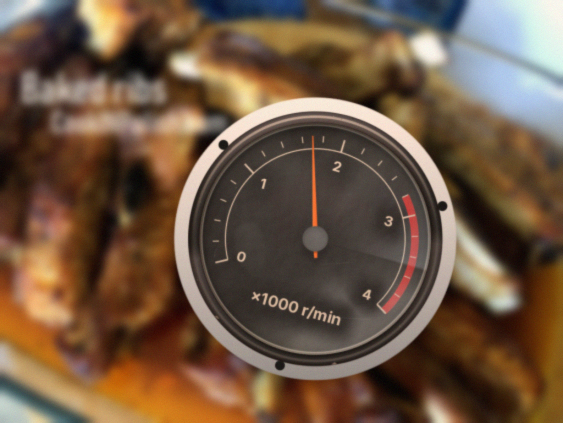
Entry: 1700 rpm
